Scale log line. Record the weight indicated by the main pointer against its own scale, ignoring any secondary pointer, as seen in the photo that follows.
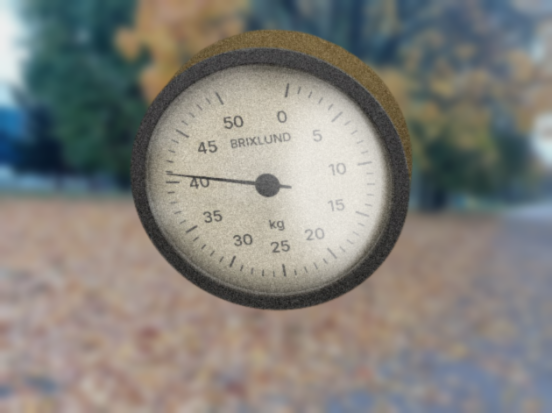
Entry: 41 kg
